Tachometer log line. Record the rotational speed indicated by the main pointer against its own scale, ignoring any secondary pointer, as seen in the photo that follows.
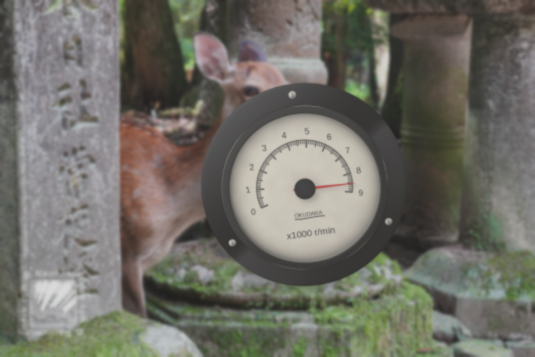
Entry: 8500 rpm
